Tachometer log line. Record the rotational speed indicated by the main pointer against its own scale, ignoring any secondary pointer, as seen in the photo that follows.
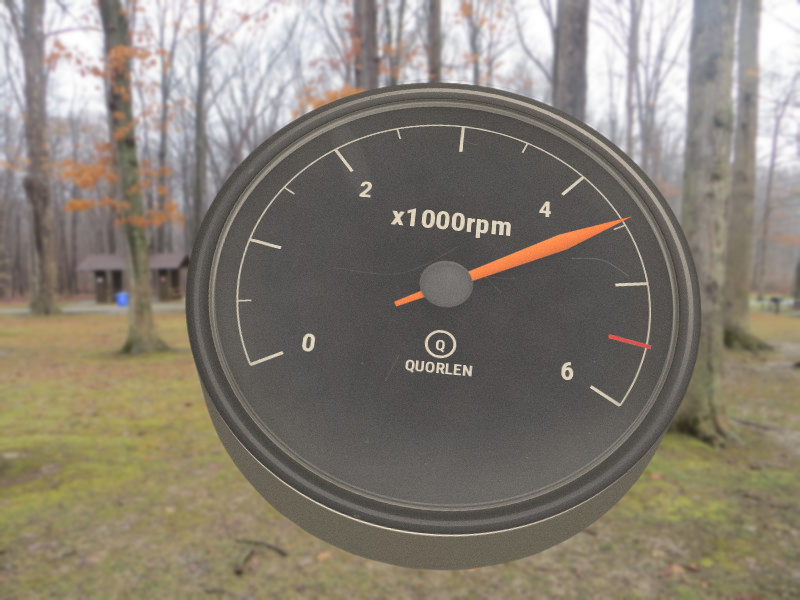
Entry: 4500 rpm
